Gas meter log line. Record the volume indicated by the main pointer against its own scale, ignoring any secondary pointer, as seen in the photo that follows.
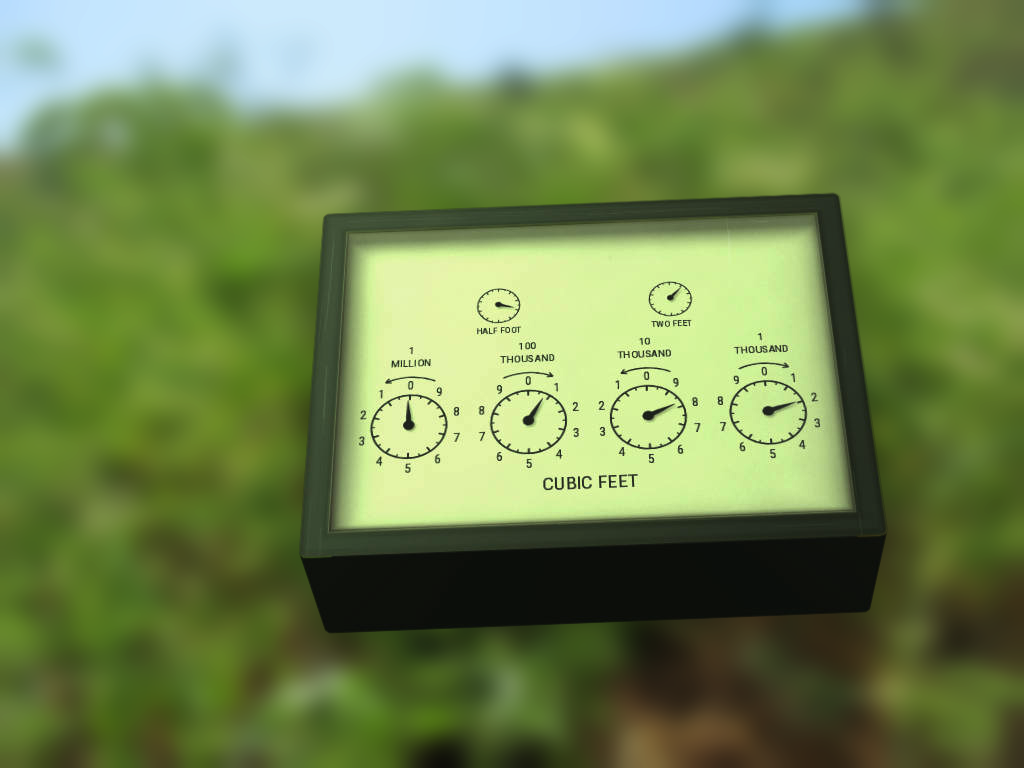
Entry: 8200 ft³
